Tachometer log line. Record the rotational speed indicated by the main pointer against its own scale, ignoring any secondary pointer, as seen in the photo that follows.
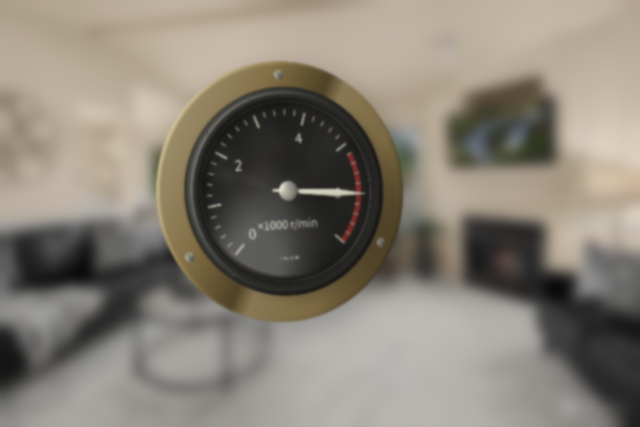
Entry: 6000 rpm
